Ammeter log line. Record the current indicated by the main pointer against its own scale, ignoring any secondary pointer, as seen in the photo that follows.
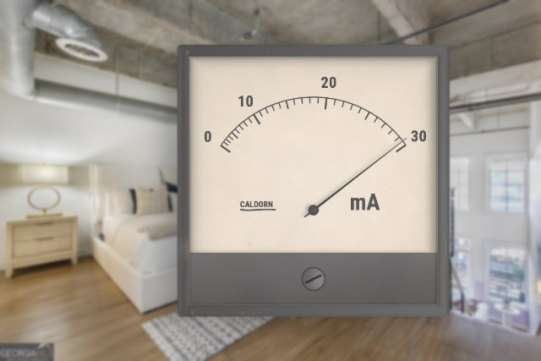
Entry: 29.5 mA
